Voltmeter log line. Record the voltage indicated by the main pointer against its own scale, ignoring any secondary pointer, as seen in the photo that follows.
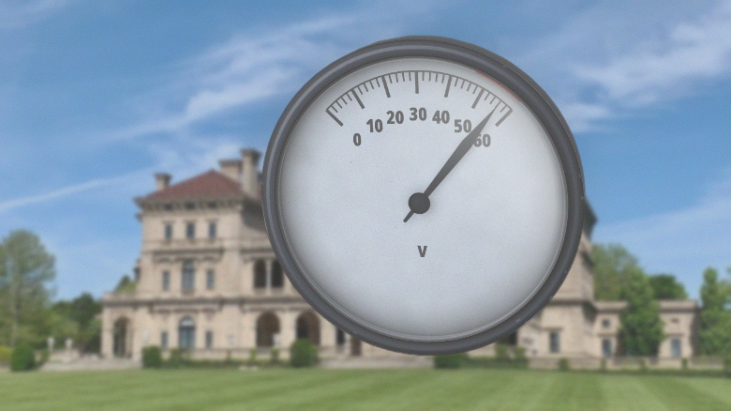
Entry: 56 V
